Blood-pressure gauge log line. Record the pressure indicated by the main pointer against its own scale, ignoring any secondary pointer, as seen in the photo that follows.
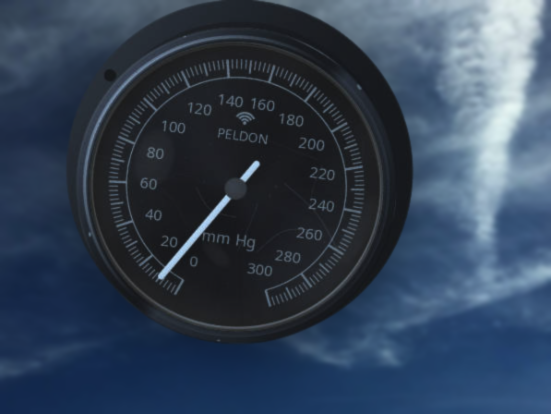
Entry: 10 mmHg
